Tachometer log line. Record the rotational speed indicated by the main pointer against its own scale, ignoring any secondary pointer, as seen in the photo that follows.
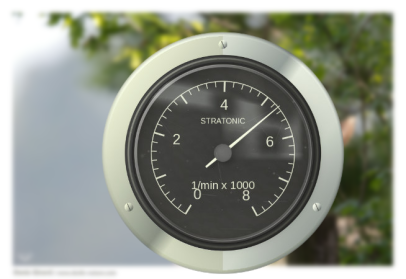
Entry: 5300 rpm
